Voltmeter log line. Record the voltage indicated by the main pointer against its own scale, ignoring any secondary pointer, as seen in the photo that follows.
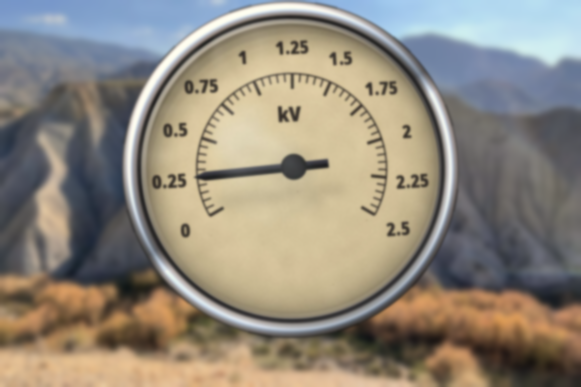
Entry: 0.25 kV
